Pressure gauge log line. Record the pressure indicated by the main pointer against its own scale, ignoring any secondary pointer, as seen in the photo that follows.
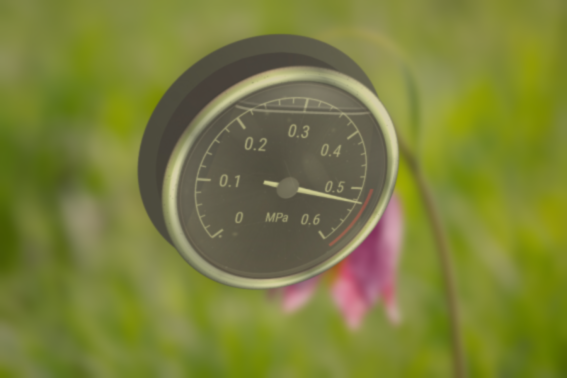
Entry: 0.52 MPa
